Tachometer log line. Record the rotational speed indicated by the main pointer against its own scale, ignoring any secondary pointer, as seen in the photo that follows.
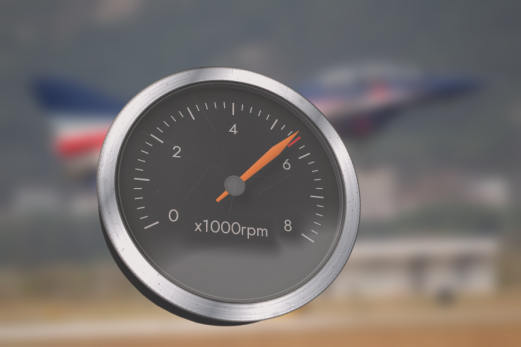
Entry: 5500 rpm
